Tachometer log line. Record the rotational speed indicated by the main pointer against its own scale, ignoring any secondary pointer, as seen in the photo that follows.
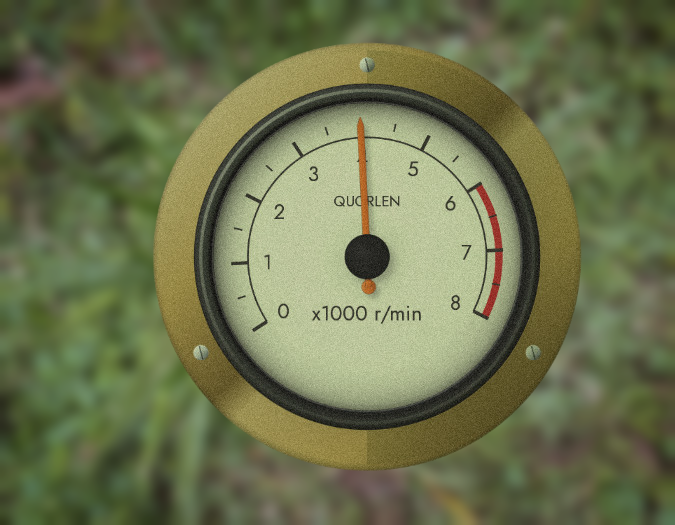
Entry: 4000 rpm
